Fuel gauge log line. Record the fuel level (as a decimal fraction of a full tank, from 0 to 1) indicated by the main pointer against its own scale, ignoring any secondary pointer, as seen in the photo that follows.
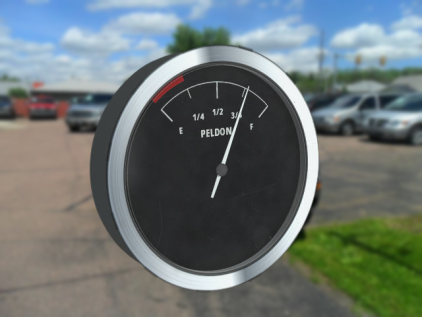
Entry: 0.75
